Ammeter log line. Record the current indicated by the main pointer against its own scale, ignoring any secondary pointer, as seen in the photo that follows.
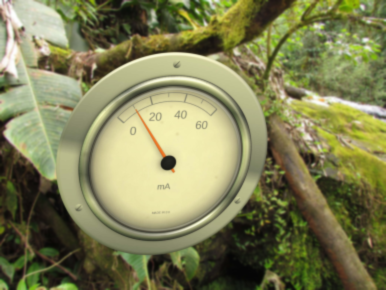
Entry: 10 mA
